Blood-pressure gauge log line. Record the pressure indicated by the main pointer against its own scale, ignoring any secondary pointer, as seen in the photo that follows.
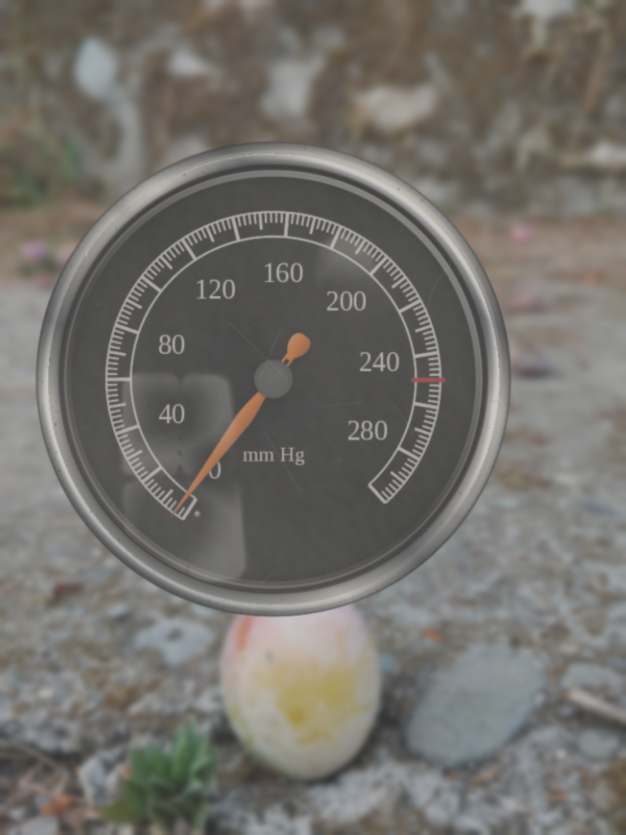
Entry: 4 mmHg
